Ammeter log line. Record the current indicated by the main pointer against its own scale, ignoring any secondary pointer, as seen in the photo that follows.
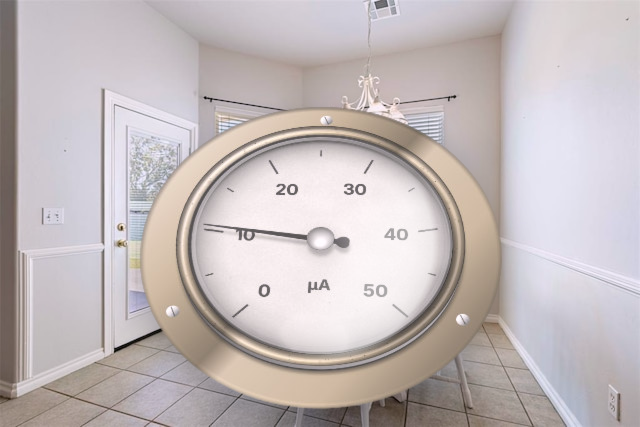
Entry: 10 µA
